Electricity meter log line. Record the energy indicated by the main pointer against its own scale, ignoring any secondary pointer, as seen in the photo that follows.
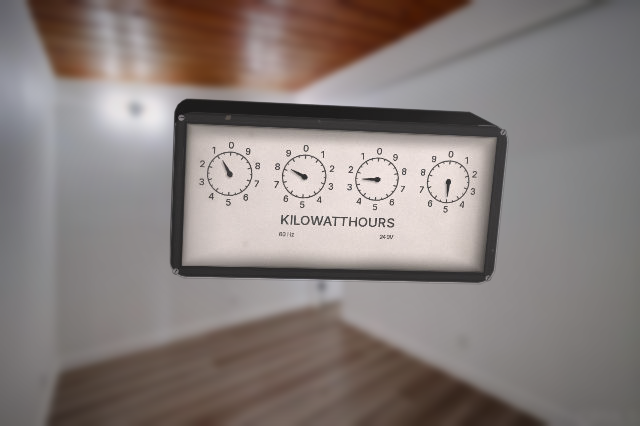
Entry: 825 kWh
